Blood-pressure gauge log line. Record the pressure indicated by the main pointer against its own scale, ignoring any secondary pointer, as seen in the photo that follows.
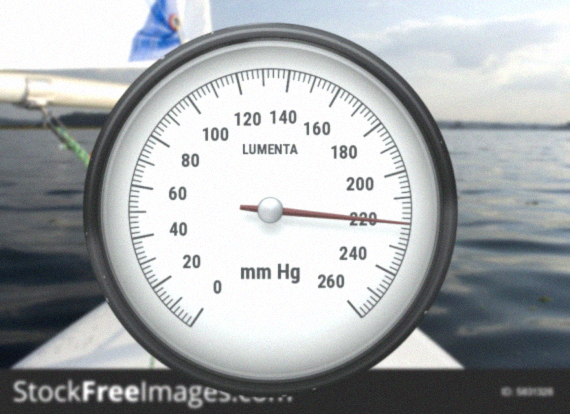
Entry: 220 mmHg
